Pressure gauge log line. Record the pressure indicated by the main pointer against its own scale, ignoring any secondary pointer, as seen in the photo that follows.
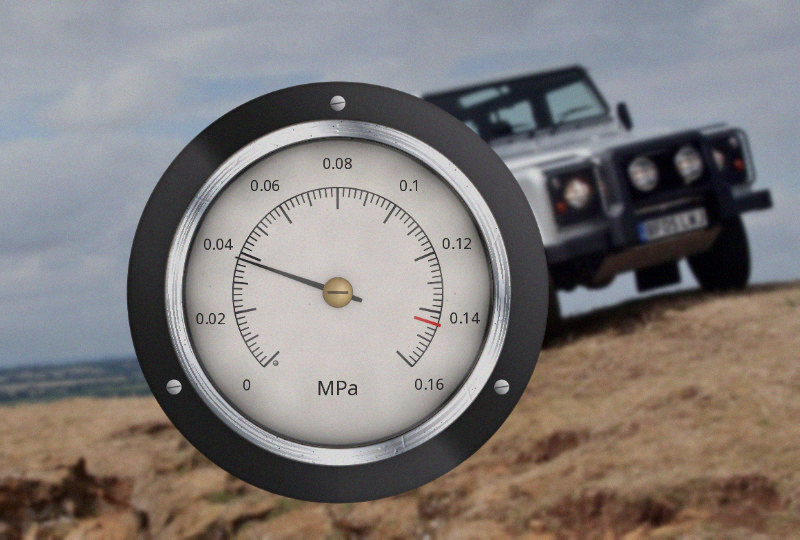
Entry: 0.038 MPa
